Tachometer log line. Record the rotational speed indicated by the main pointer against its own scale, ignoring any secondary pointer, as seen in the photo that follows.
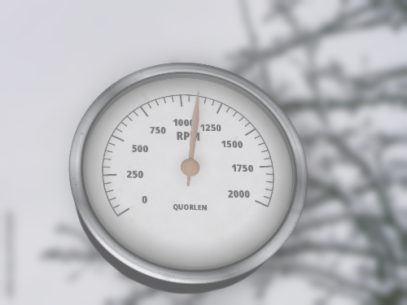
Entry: 1100 rpm
